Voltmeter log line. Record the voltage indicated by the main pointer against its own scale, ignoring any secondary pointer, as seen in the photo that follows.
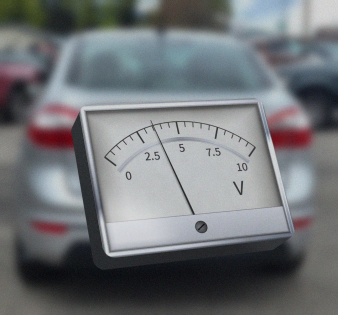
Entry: 3.5 V
